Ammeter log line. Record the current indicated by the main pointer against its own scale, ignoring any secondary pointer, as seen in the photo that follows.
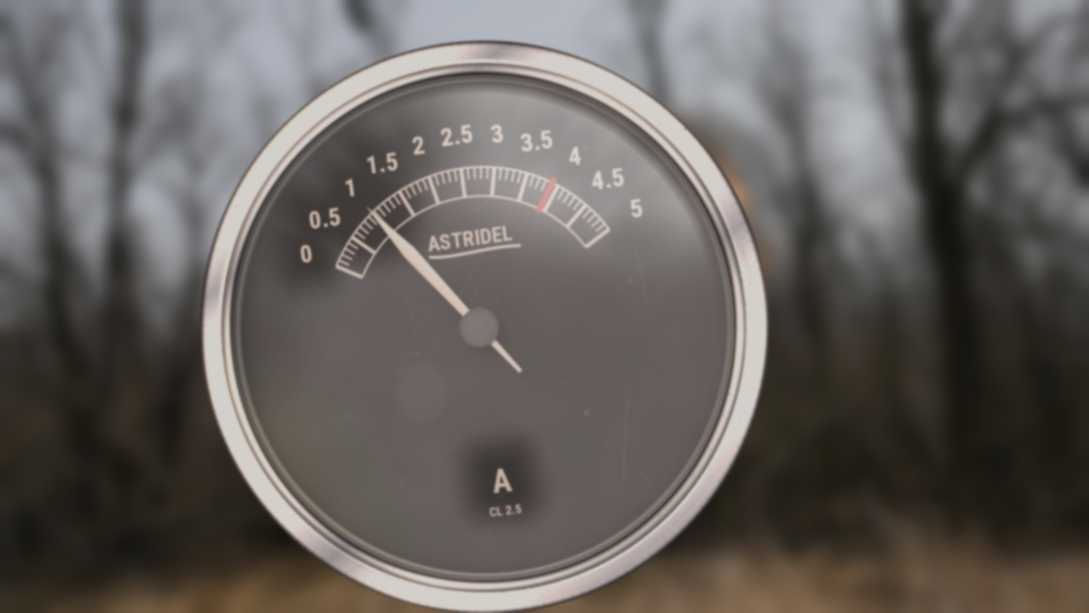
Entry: 1 A
